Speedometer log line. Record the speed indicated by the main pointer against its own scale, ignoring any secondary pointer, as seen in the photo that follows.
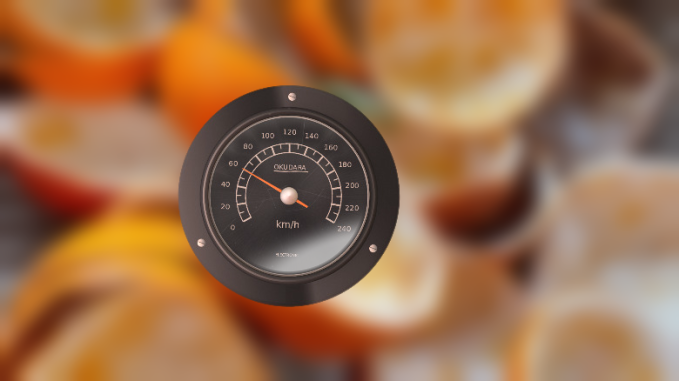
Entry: 60 km/h
